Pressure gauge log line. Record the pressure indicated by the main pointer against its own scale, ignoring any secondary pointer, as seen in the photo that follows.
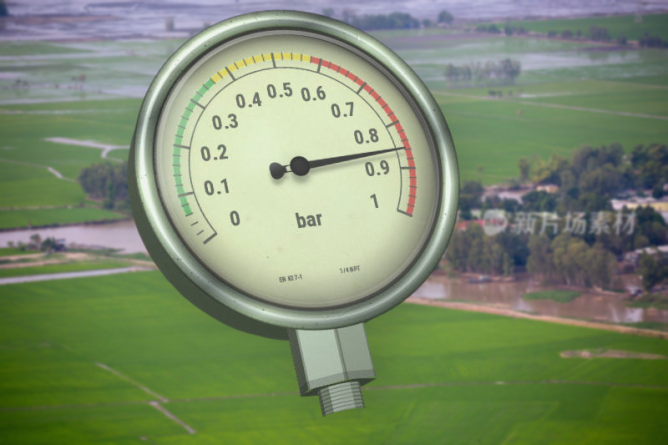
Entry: 0.86 bar
